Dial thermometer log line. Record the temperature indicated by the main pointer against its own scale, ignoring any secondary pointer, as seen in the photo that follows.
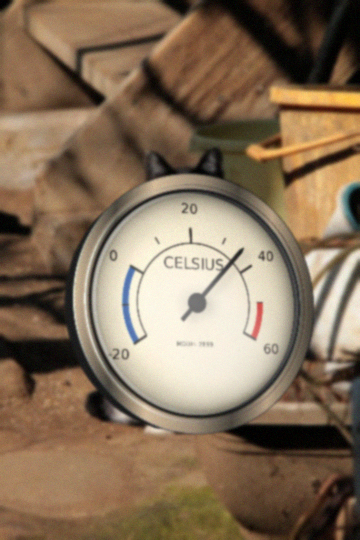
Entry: 35 °C
